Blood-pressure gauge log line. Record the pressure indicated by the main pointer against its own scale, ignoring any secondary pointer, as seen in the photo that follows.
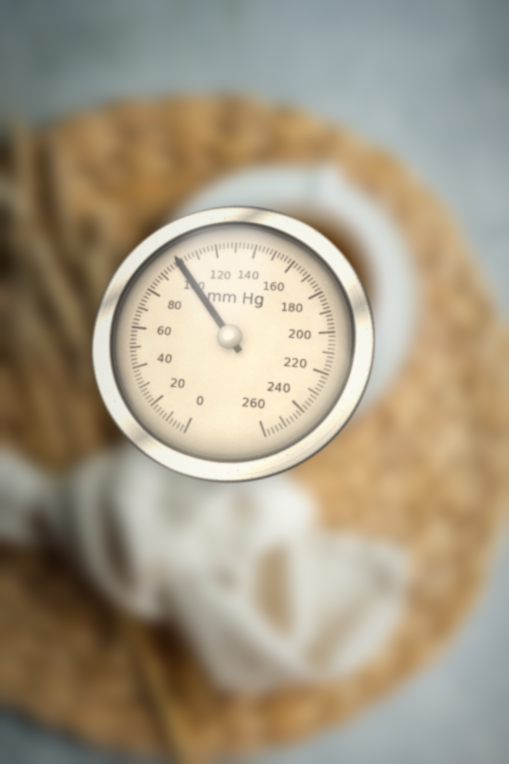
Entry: 100 mmHg
